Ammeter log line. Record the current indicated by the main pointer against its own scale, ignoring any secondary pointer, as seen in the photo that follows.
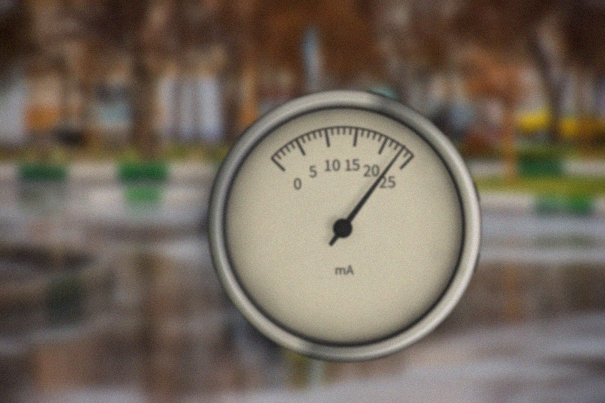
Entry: 23 mA
